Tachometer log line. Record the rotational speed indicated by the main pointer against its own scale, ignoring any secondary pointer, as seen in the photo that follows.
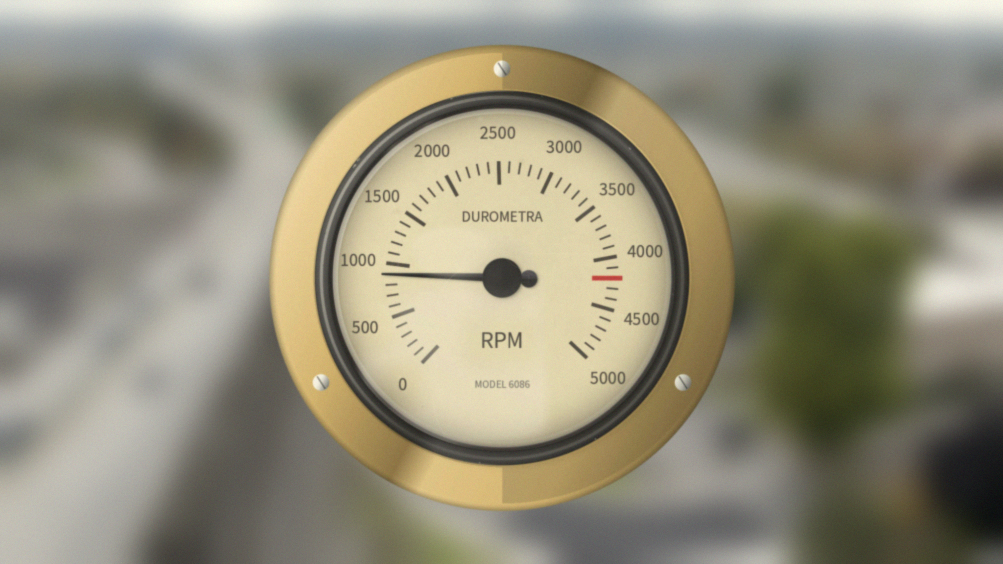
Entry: 900 rpm
